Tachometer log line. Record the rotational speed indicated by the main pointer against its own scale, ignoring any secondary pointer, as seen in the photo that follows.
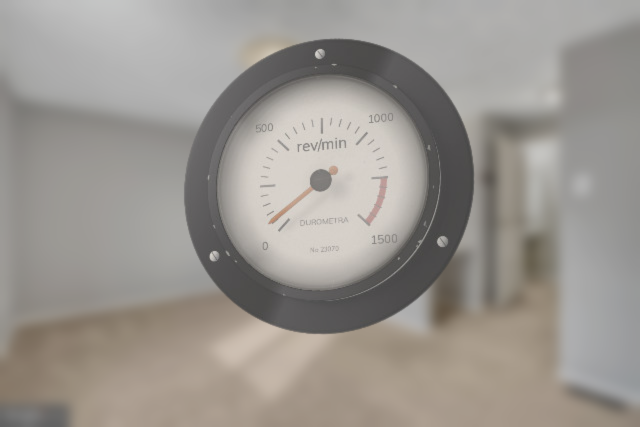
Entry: 50 rpm
